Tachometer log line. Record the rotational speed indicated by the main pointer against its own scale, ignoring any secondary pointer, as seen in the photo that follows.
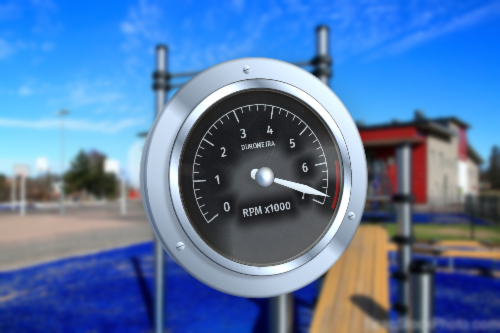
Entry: 6800 rpm
